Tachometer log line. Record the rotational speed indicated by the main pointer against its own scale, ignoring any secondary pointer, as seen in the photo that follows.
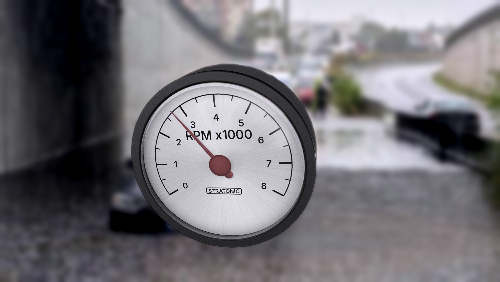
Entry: 2750 rpm
